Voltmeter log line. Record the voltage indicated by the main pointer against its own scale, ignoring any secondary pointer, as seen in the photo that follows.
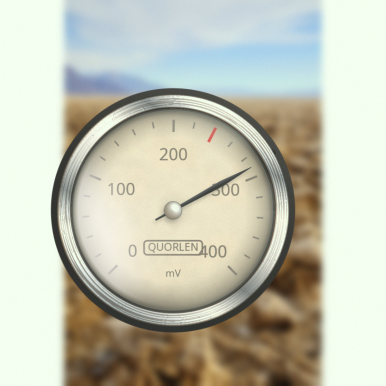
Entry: 290 mV
